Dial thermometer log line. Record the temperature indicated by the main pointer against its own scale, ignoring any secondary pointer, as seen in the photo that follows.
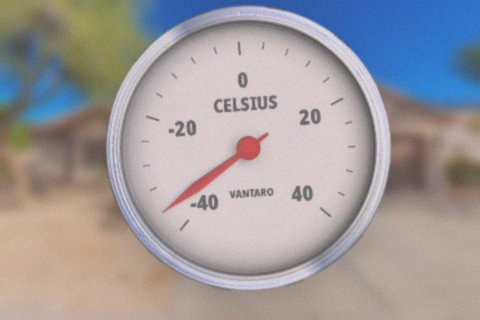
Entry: -36 °C
